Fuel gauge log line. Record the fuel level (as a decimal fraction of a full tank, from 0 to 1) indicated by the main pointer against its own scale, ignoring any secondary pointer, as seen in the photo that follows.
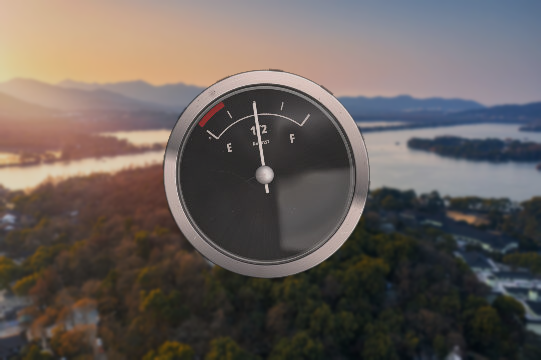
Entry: 0.5
